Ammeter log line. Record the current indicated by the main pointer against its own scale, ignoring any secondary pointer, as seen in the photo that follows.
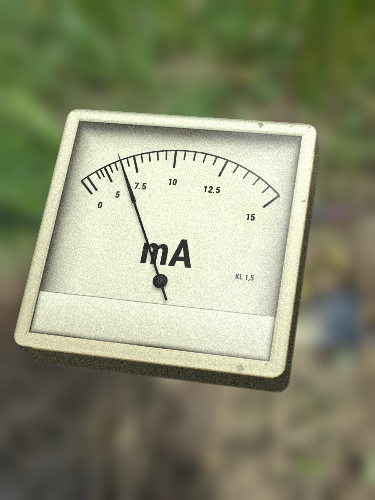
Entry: 6.5 mA
